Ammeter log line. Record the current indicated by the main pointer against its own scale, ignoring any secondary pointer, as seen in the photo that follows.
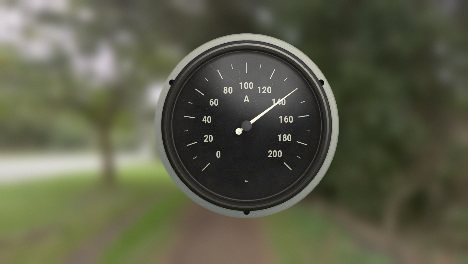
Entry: 140 A
